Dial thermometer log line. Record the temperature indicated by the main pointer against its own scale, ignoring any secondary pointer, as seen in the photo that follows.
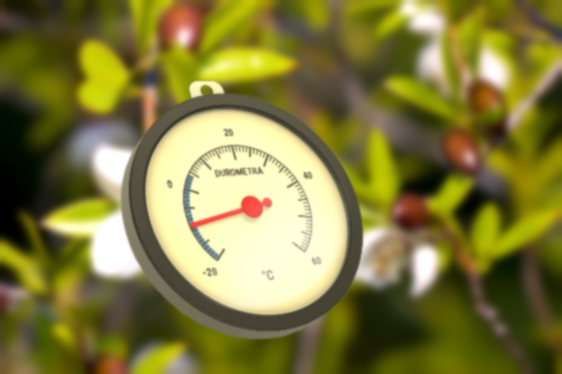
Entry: -10 °C
